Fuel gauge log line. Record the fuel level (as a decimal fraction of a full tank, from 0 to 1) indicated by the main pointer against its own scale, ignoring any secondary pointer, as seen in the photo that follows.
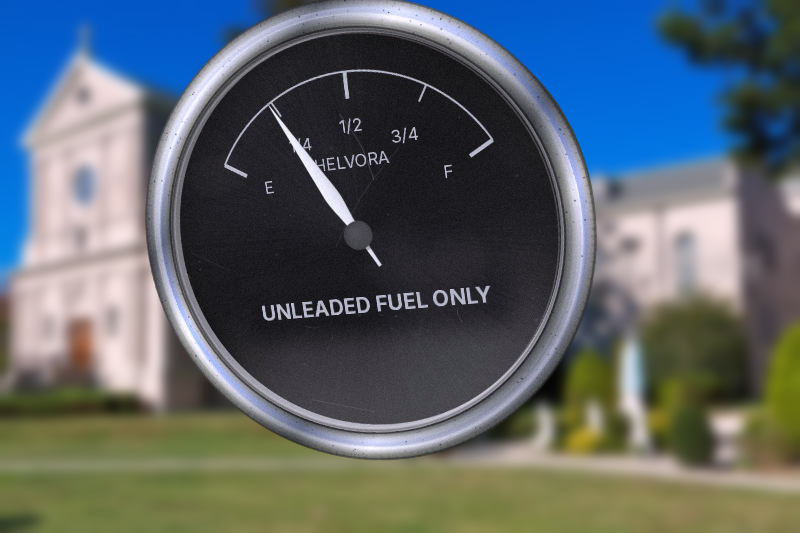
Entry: 0.25
